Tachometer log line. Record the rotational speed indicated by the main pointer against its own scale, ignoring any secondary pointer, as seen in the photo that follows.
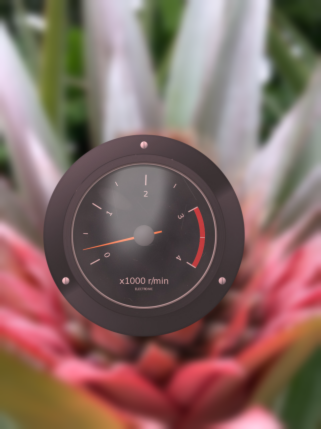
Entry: 250 rpm
